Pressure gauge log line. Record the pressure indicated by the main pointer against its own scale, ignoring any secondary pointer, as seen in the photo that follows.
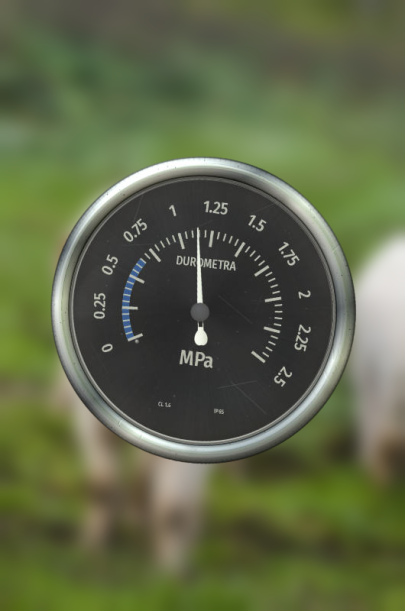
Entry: 1.15 MPa
